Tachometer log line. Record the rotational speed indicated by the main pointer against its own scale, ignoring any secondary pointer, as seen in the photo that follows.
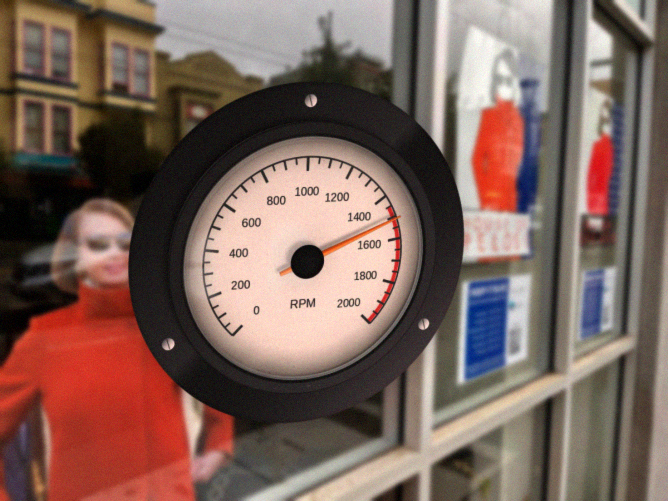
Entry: 1500 rpm
